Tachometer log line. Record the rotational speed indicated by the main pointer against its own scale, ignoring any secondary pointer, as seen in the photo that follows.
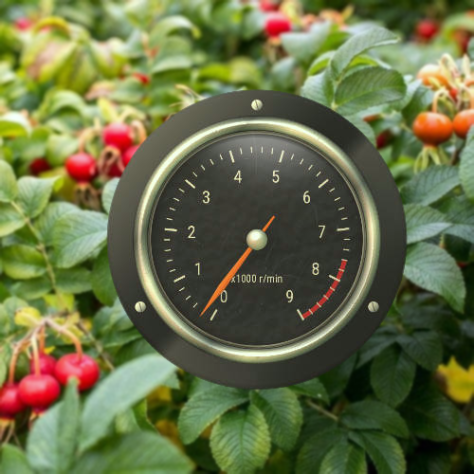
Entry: 200 rpm
